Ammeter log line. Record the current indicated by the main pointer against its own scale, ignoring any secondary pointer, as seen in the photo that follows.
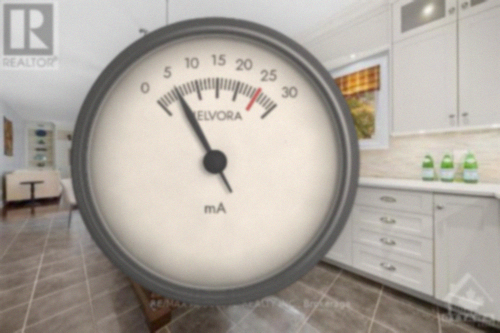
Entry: 5 mA
